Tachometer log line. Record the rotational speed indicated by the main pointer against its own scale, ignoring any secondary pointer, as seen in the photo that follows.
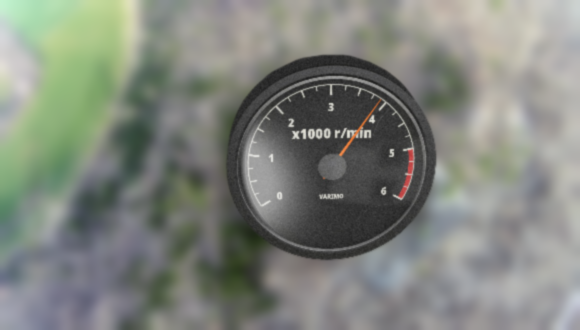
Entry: 3875 rpm
